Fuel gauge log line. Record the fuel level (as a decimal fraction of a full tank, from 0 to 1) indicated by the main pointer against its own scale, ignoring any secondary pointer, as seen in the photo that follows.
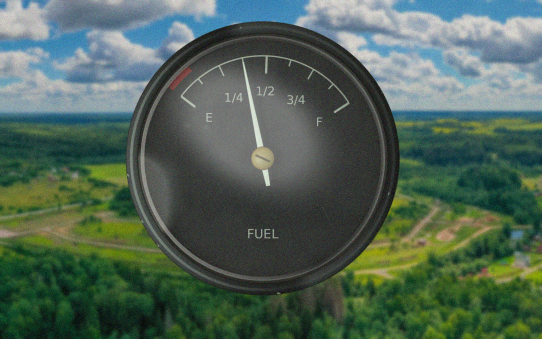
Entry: 0.375
